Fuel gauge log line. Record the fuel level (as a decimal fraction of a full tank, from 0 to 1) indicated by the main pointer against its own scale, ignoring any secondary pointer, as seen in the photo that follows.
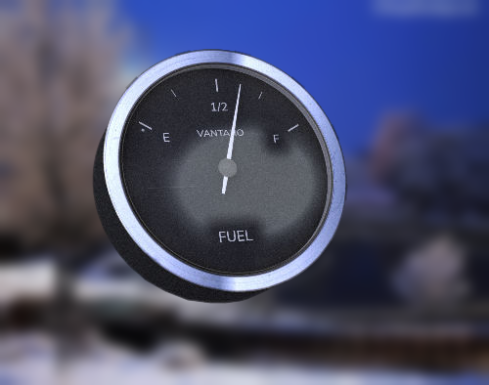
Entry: 0.625
